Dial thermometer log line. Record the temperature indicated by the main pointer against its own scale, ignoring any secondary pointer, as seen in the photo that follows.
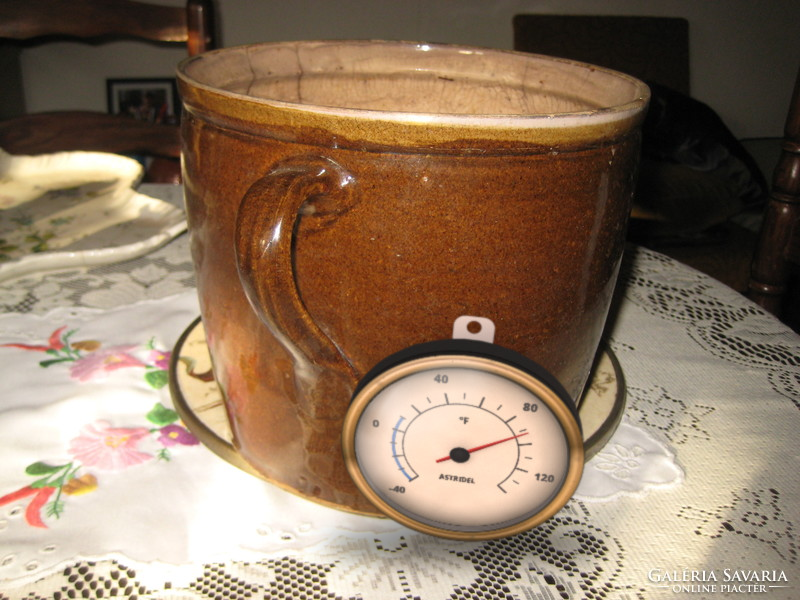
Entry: 90 °F
